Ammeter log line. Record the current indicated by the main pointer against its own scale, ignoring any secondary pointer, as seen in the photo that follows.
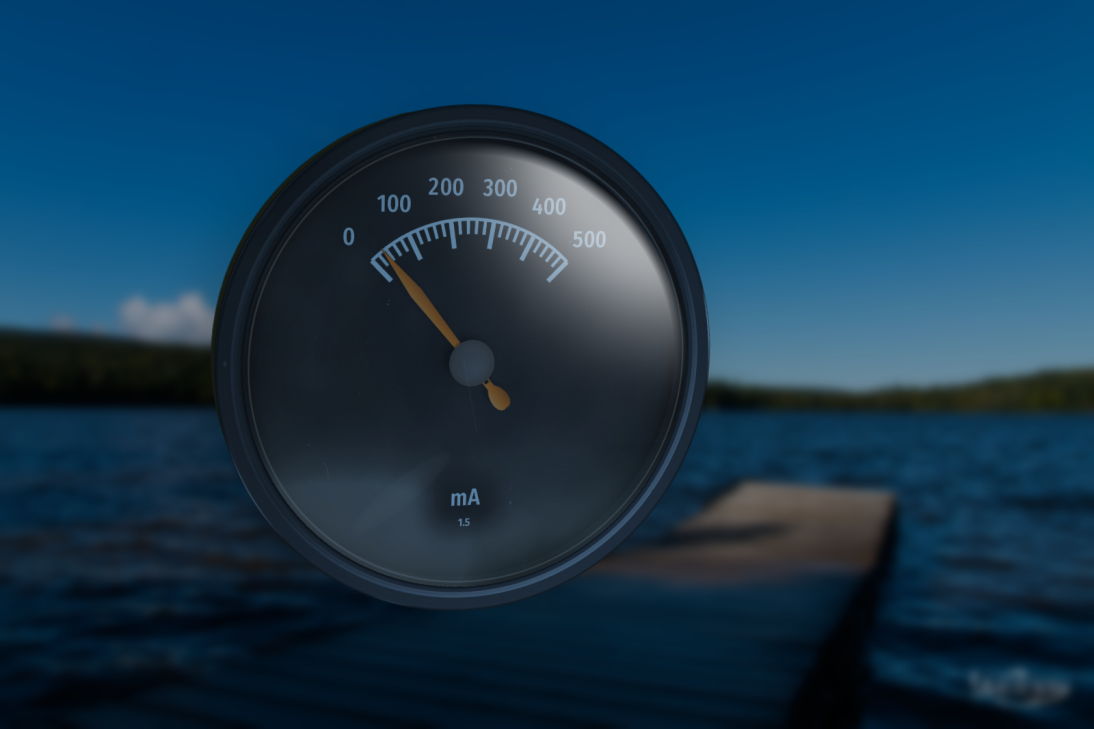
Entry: 30 mA
